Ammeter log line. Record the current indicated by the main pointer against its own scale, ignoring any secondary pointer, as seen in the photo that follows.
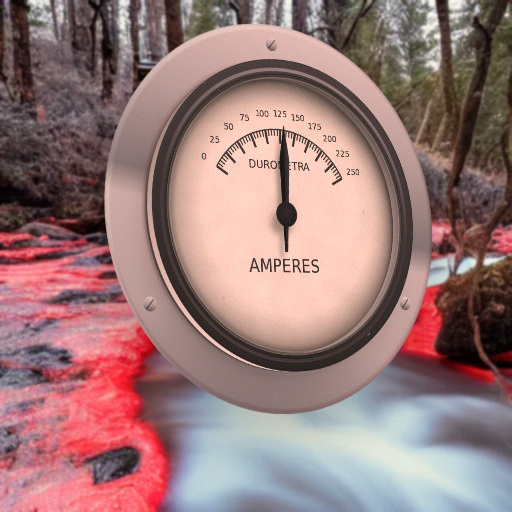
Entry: 125 A
